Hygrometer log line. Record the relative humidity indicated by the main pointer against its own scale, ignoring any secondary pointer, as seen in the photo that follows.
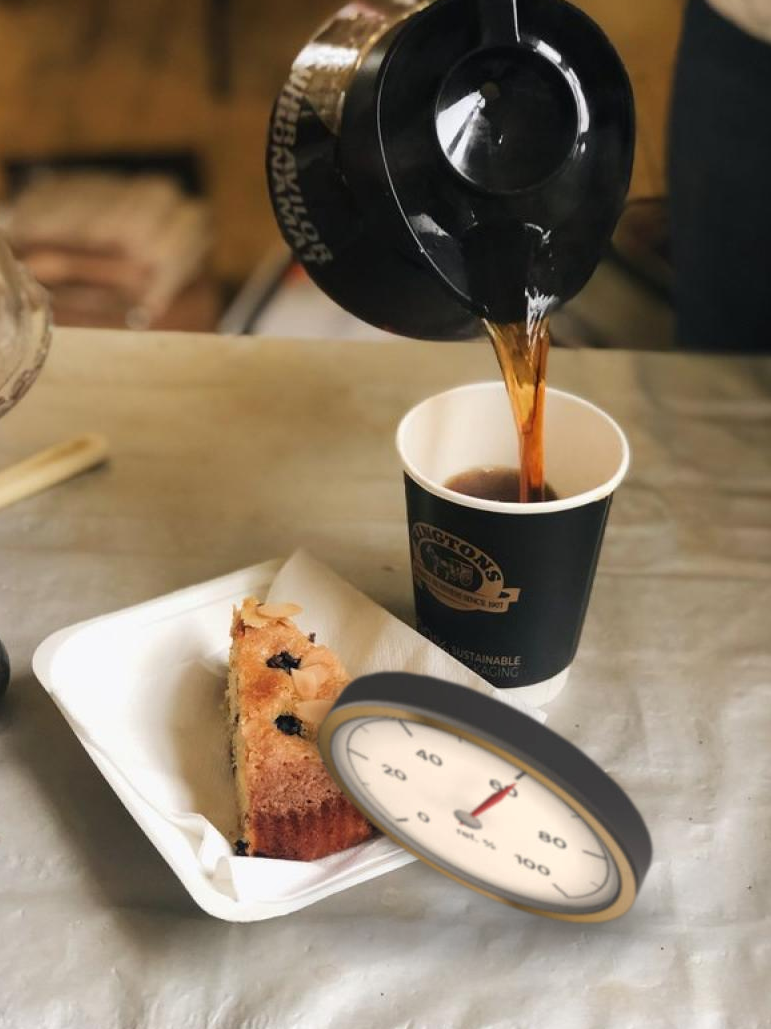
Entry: 60 %
